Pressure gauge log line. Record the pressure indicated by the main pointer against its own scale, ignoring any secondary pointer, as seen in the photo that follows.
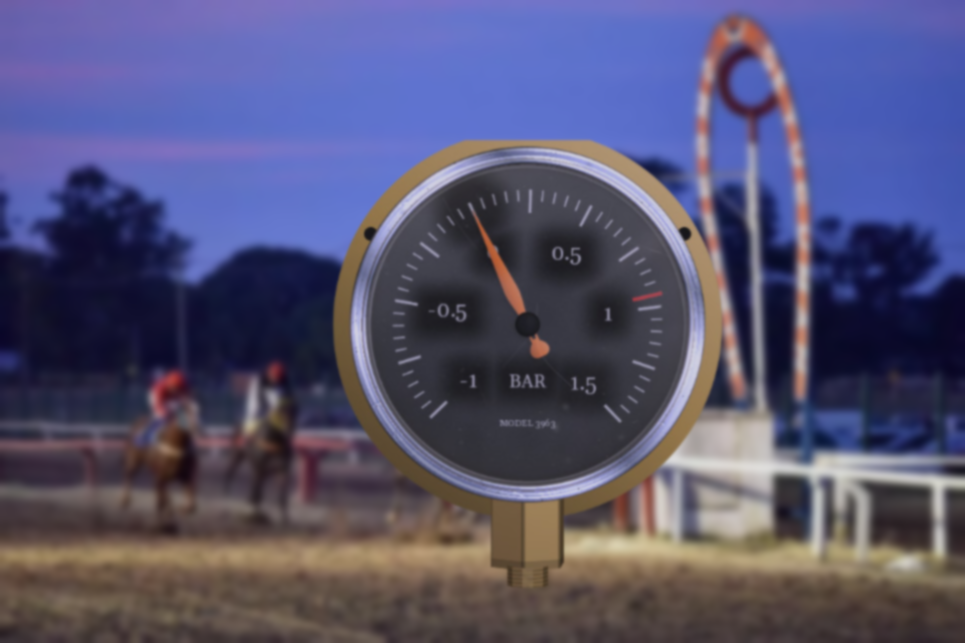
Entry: 0 bar
